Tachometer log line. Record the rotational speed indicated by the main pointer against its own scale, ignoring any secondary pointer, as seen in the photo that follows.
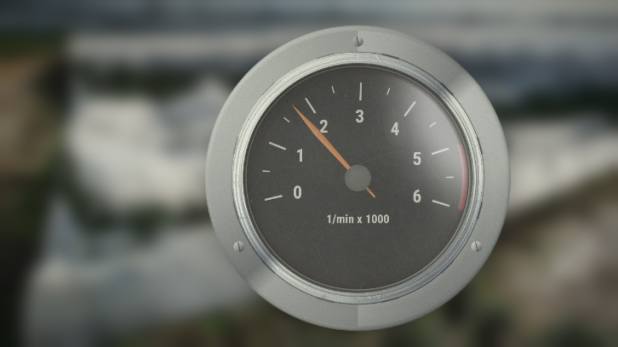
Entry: 1750 rpm
